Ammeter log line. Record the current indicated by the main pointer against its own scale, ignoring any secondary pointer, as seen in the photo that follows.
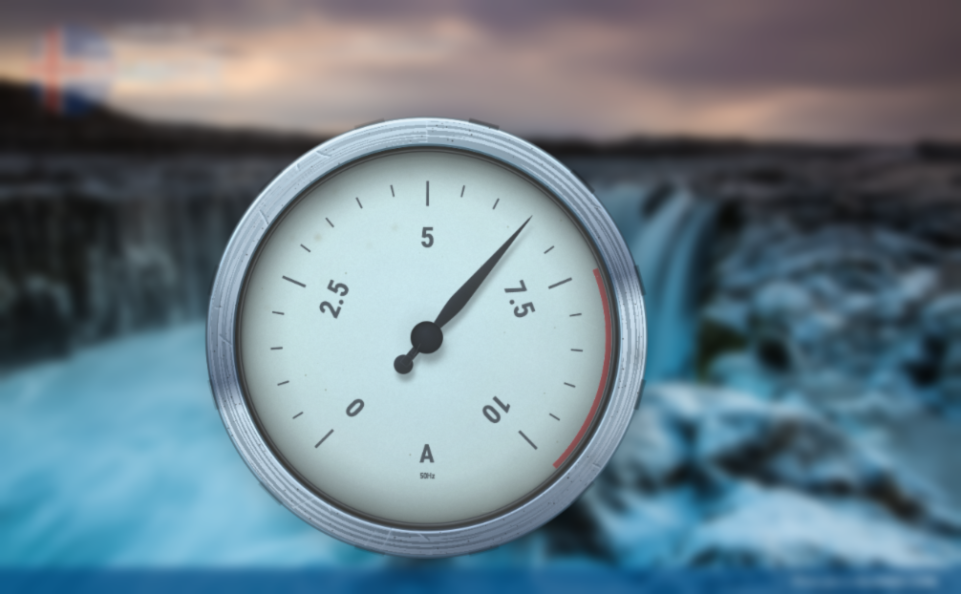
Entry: 6.5 A
